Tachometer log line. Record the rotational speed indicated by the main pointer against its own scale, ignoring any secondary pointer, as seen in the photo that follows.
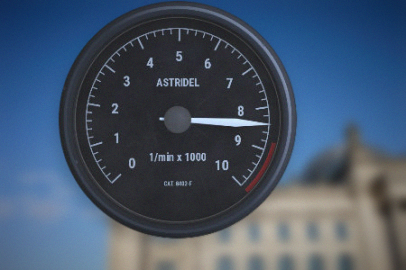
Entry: 8400 rpm
